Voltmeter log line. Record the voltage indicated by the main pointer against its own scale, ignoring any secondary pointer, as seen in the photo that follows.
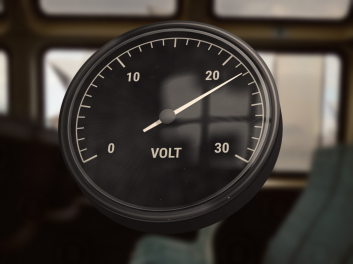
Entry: 22 V
